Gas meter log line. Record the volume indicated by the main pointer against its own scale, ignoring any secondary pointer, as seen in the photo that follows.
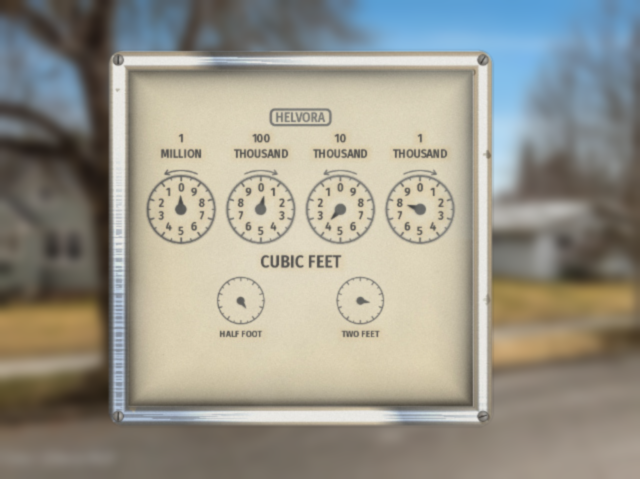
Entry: 3800 ft³
